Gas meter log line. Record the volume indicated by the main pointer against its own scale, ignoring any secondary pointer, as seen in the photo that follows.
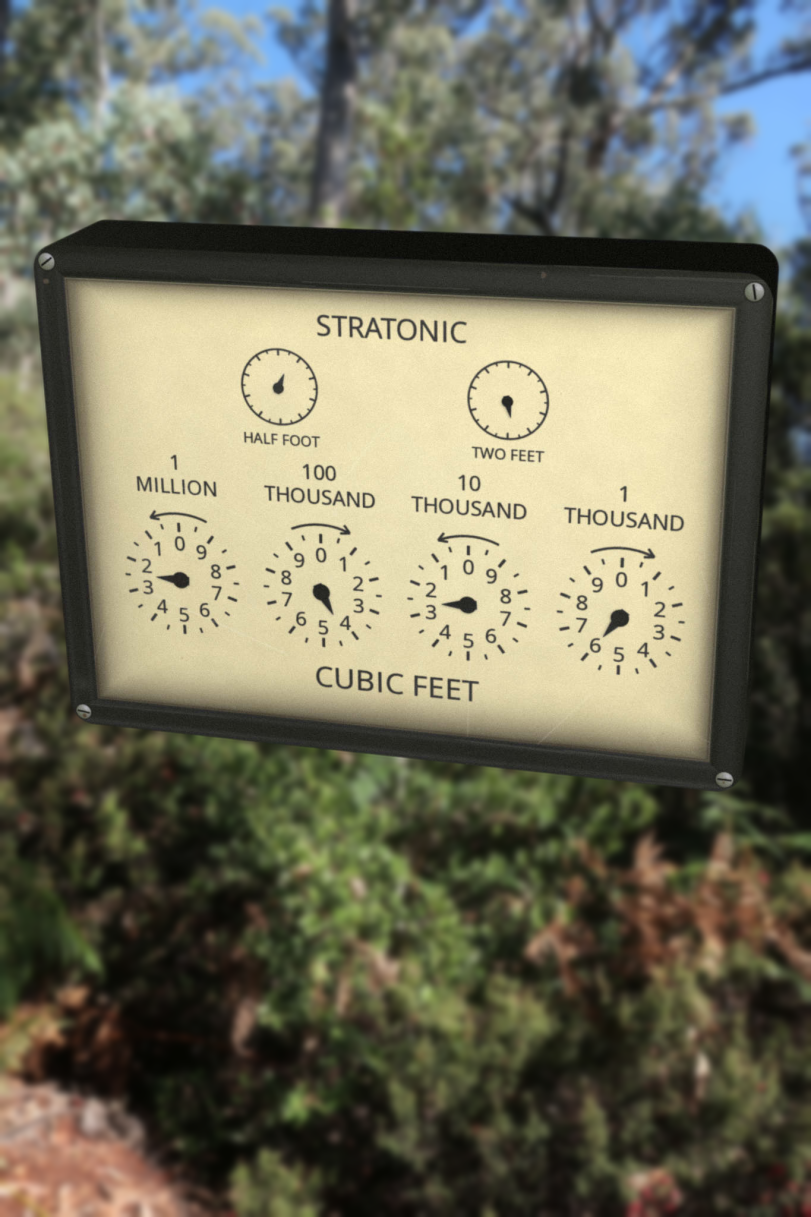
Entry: 242600 ft³
